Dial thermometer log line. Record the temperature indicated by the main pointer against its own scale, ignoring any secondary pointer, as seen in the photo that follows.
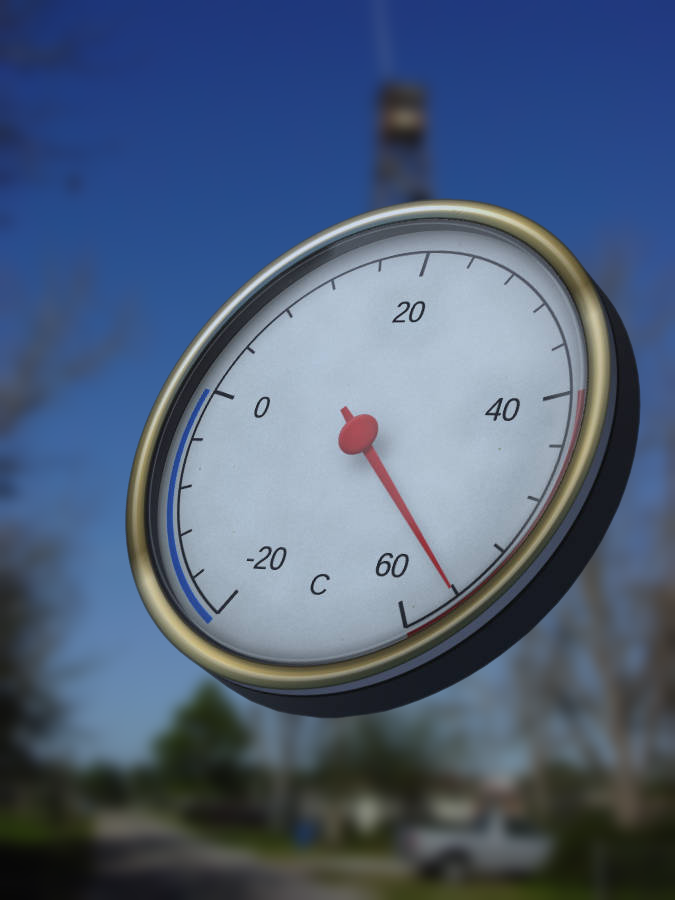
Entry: 56 °C
